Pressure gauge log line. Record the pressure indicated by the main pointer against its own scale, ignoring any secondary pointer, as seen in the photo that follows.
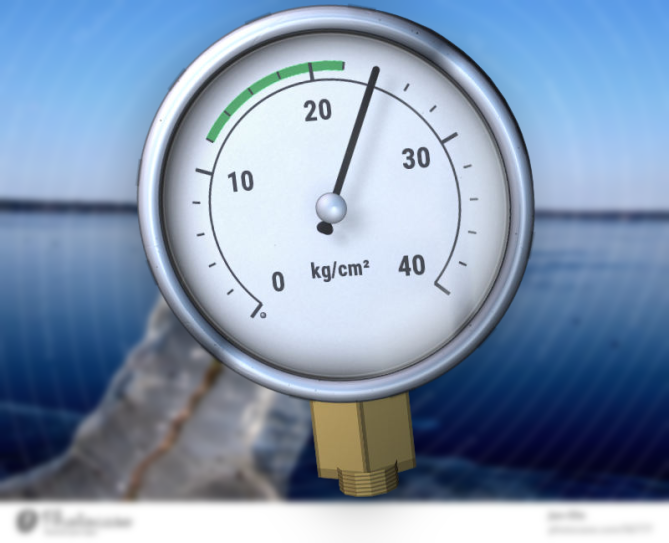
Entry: 24 kg/cm²
